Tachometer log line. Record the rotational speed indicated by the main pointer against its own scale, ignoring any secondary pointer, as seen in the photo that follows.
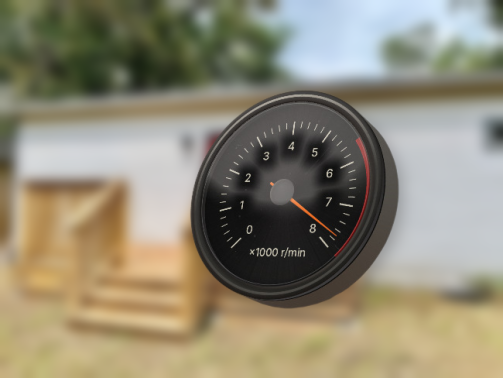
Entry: 7700 rpm
